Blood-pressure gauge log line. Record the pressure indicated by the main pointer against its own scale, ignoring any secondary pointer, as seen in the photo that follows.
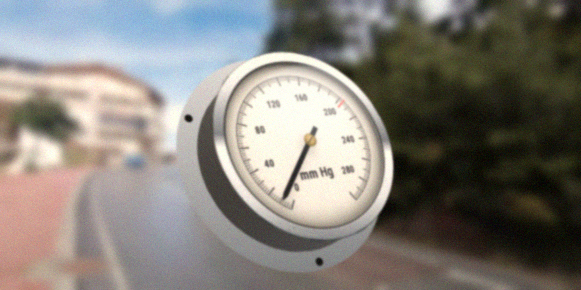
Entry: 10 mmHg
